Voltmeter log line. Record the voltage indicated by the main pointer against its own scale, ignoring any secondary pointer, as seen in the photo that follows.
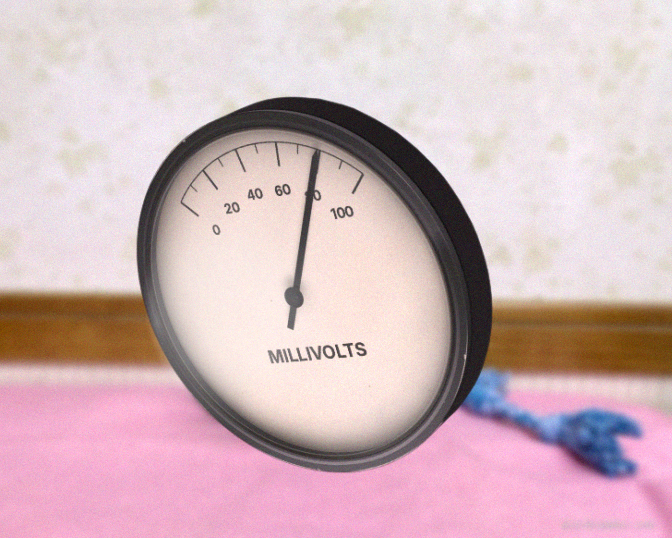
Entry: 80 mV
